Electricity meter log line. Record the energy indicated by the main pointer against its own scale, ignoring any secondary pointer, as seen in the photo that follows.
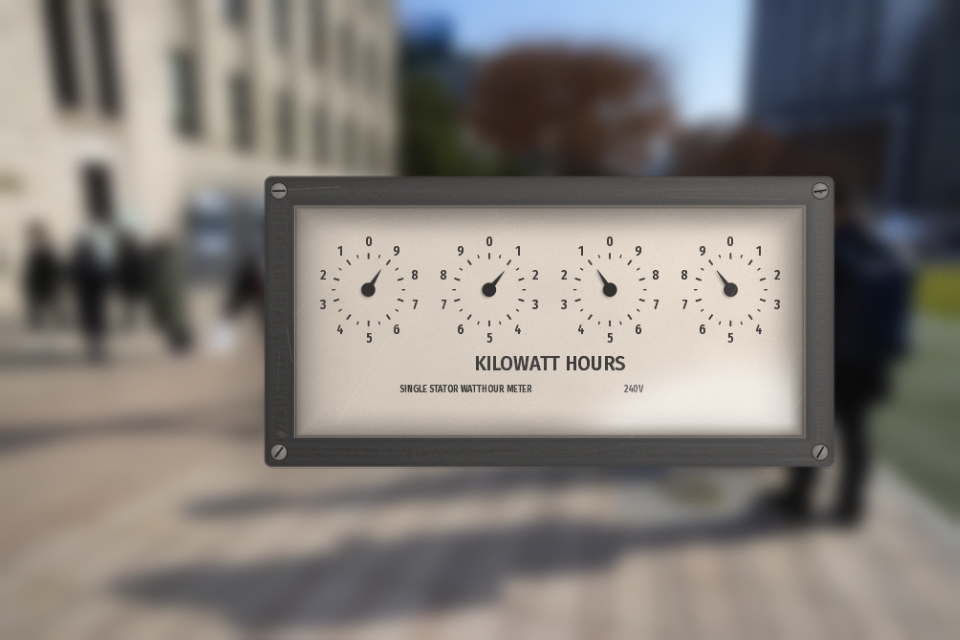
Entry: 9109 kWh
